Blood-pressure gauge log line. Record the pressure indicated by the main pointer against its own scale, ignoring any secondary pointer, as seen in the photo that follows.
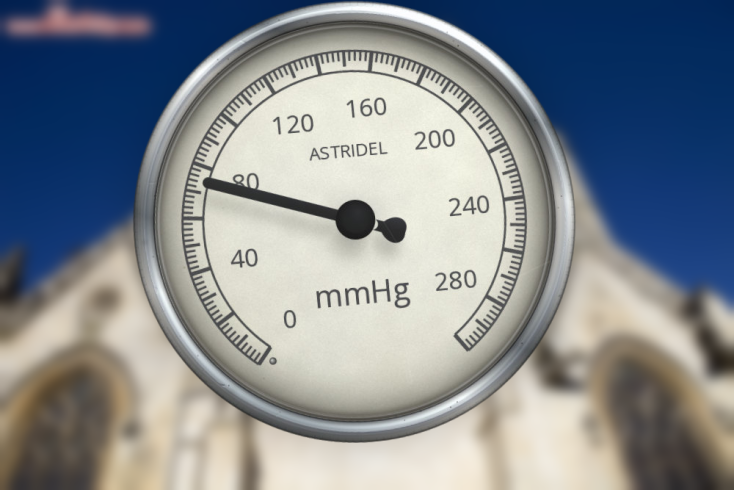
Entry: 74 mmHg
